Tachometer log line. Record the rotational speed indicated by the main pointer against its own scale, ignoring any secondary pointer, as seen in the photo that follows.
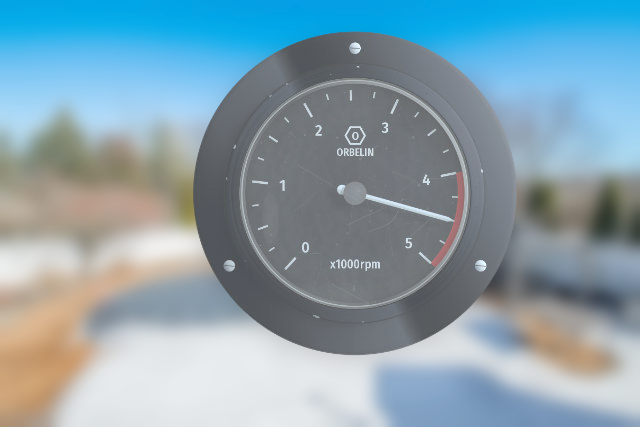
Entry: 4500 rpm
